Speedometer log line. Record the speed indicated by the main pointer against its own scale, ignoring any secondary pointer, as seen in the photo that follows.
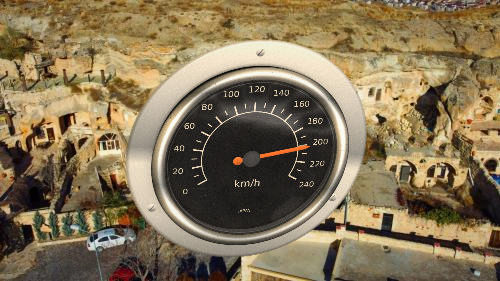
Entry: 200 km/h
